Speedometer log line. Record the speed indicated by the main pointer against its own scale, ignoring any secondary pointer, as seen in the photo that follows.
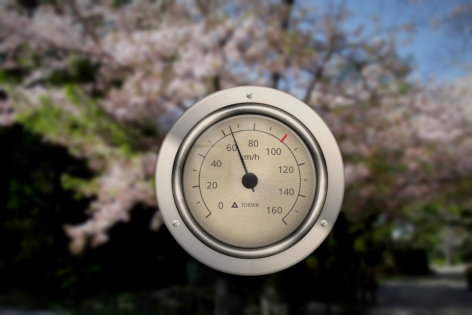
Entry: 65 km/h
